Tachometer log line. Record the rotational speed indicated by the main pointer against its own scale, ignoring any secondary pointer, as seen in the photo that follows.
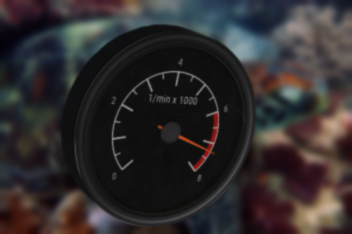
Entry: 7250 rpm
